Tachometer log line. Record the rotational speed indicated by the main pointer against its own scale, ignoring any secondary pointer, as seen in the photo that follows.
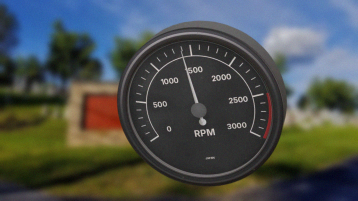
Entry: 1400 rpm
